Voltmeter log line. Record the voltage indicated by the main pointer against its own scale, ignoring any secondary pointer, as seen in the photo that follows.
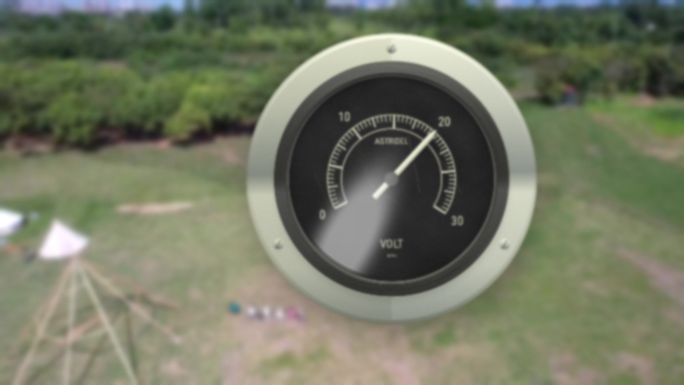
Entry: 20 V
